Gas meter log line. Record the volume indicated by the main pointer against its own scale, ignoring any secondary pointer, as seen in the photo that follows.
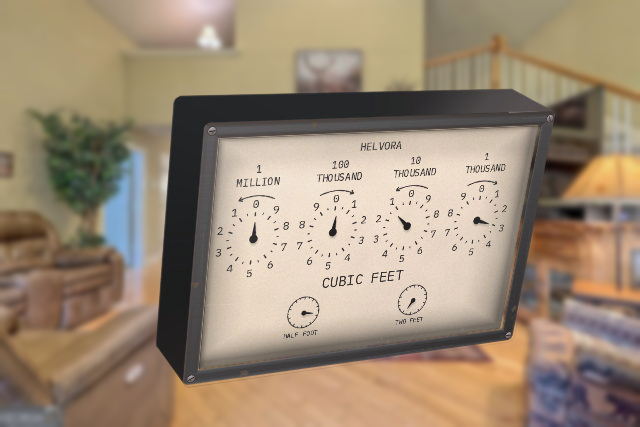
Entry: 1300 ft³
